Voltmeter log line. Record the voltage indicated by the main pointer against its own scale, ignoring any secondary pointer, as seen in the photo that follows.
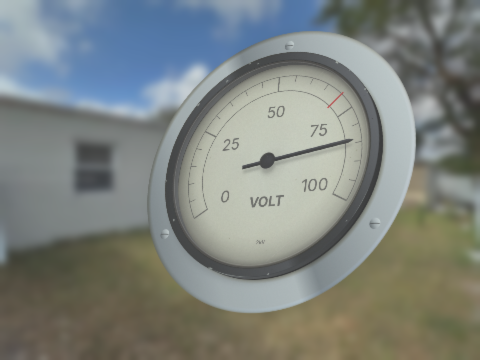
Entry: 85 V
